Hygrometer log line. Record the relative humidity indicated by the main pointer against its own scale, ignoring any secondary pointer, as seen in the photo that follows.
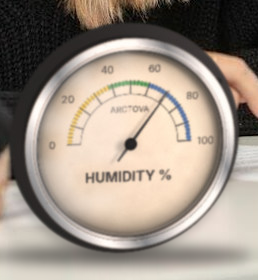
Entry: 70 %
